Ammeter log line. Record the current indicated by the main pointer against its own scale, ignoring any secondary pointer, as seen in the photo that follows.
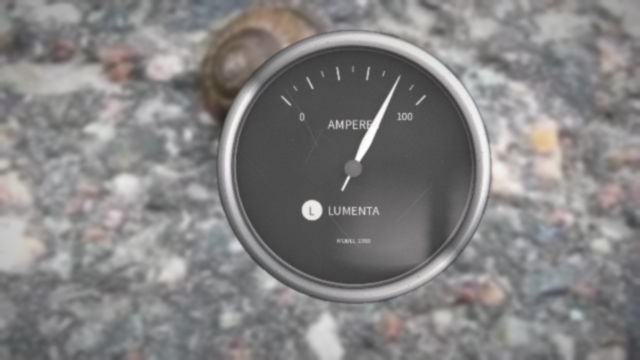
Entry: 80 A
